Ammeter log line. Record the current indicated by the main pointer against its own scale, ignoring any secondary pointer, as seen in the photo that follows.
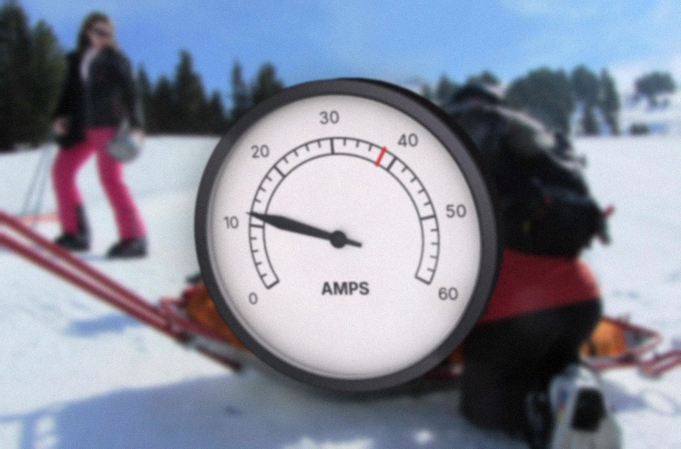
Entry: 12 A
